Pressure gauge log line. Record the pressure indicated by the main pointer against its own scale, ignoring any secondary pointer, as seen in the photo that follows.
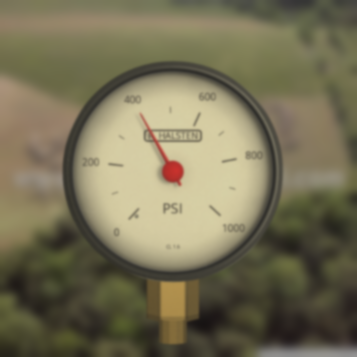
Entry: 400 psi
